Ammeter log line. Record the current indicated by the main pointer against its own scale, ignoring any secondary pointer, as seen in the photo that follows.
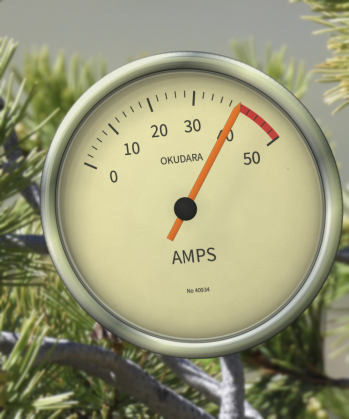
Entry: 40 A
